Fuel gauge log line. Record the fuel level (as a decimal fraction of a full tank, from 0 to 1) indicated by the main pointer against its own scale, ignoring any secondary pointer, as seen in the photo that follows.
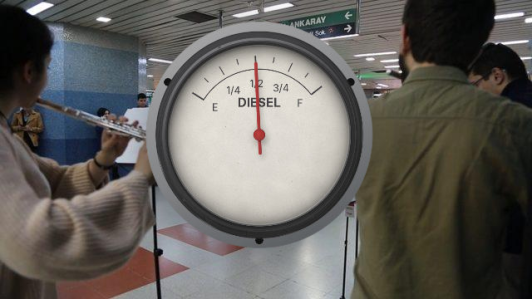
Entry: 0.5
